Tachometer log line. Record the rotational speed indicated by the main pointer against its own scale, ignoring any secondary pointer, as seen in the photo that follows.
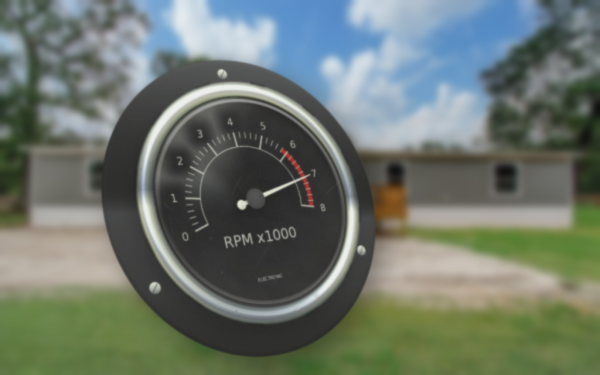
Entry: 7000 rpm
